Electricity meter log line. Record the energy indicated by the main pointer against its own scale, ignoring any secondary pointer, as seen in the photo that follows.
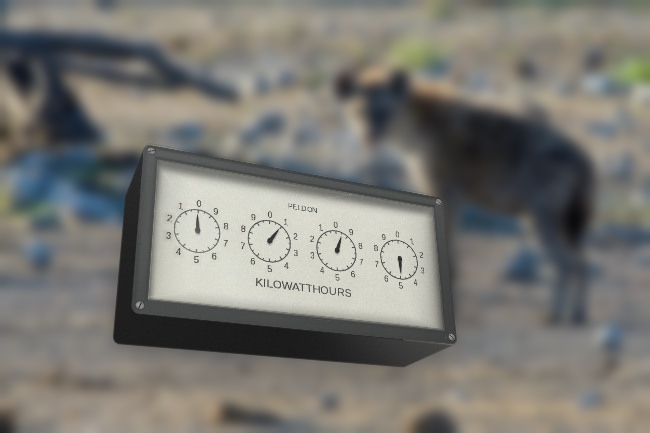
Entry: 95 kWh
